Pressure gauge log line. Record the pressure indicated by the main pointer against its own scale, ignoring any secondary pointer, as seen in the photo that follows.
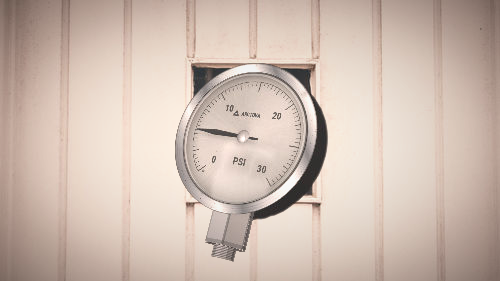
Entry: 5 psi
